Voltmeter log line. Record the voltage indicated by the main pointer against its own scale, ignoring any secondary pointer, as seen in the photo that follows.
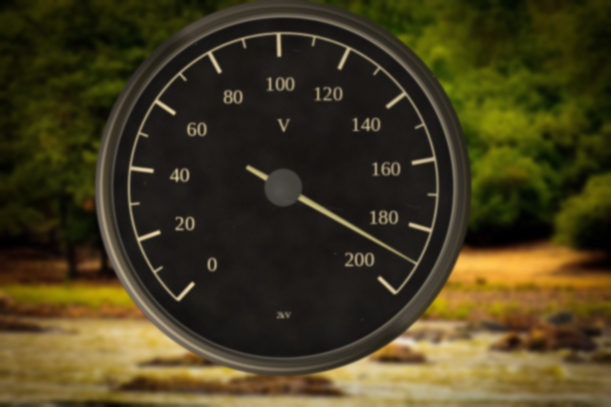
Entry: 190 V
